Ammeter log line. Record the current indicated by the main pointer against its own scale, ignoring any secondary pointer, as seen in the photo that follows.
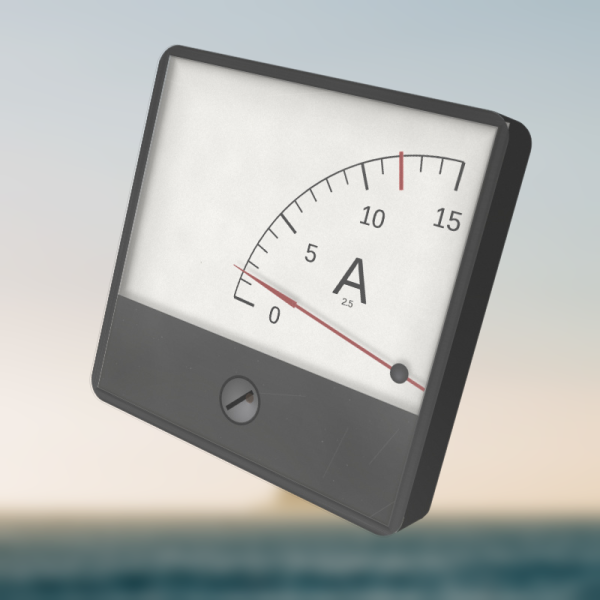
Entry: 1.5 A
